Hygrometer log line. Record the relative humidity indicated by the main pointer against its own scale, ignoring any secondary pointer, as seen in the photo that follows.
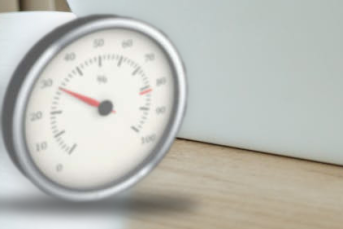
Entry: 30 %
